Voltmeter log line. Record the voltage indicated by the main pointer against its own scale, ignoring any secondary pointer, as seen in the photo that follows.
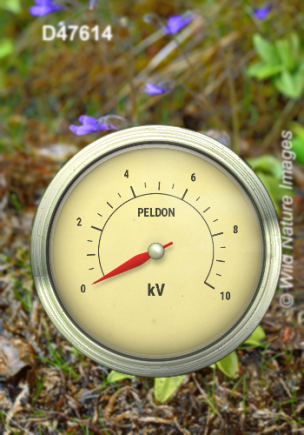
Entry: 0 kV
